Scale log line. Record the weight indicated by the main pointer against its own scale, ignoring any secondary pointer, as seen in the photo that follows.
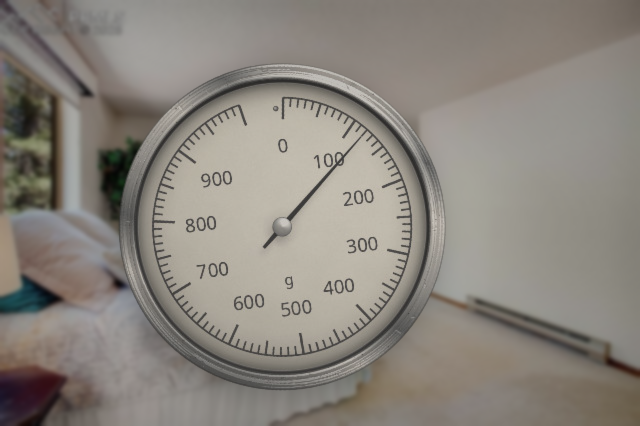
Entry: 120 g
